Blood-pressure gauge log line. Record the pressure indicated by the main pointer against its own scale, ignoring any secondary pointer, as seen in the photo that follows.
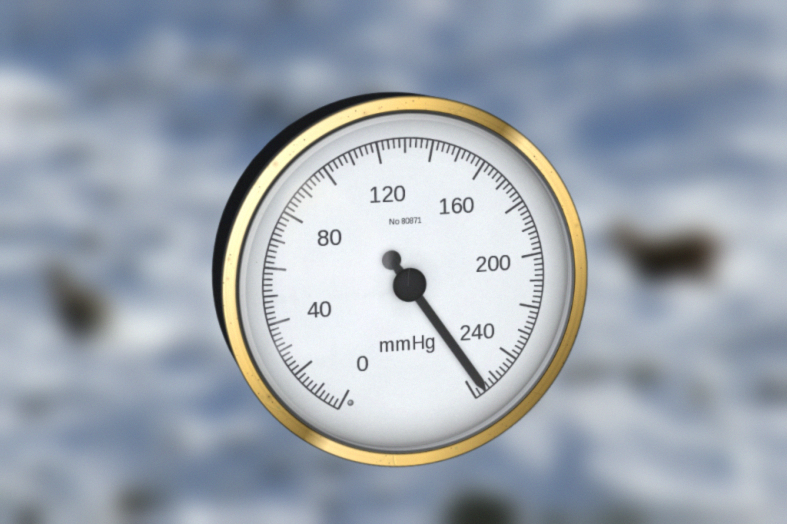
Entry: 256 mmHg
